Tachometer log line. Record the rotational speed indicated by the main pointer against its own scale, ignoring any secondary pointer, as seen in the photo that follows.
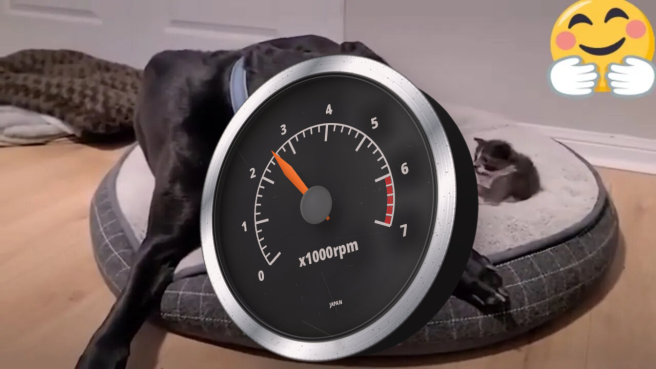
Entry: 2600 rpm
